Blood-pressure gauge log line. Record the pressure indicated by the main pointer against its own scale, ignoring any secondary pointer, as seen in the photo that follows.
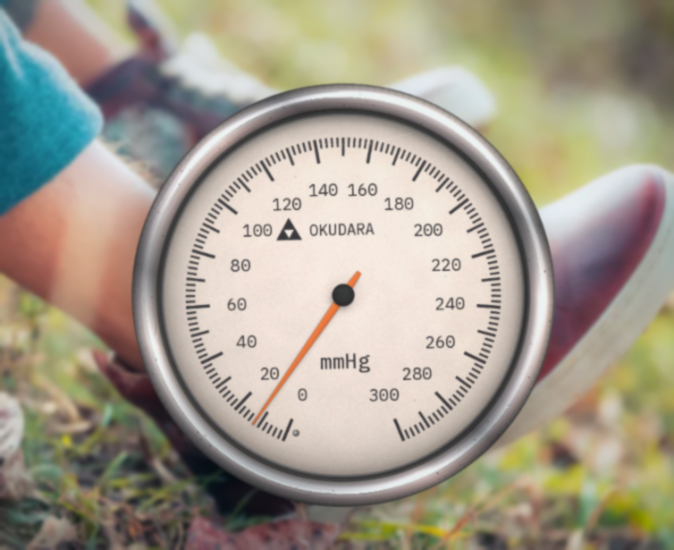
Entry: 12 mmHg
